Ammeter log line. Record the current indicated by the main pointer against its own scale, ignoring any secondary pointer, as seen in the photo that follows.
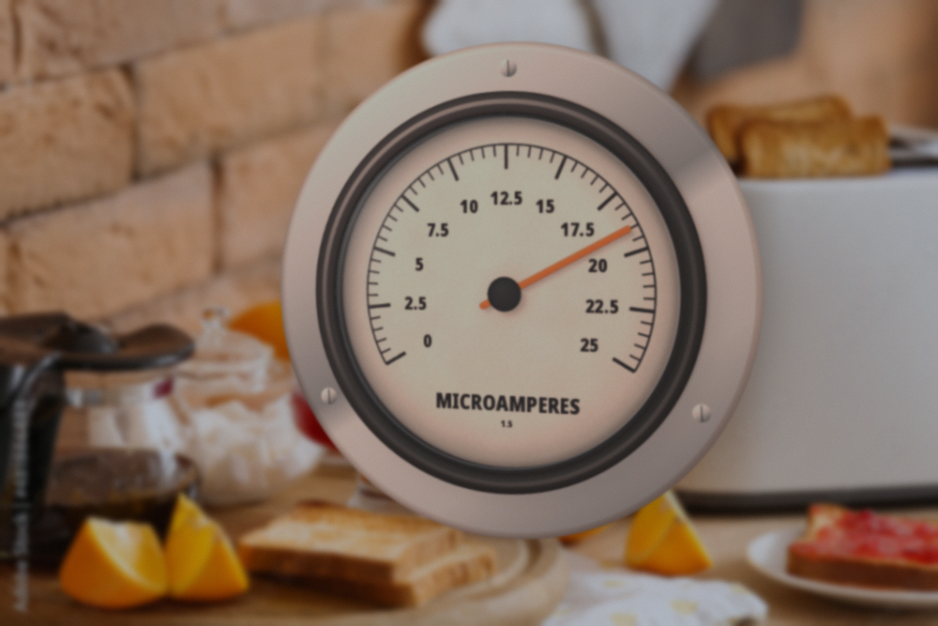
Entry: 19 µA
